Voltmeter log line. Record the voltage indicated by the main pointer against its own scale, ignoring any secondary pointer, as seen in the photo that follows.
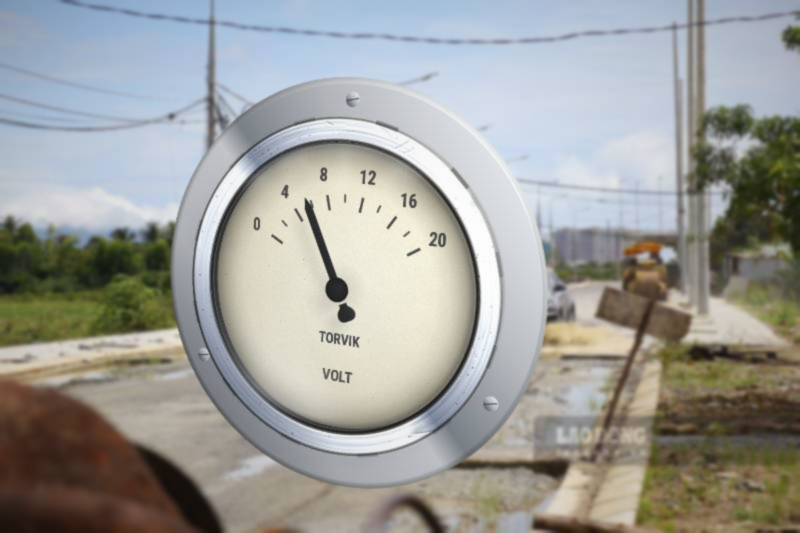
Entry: 6 V
